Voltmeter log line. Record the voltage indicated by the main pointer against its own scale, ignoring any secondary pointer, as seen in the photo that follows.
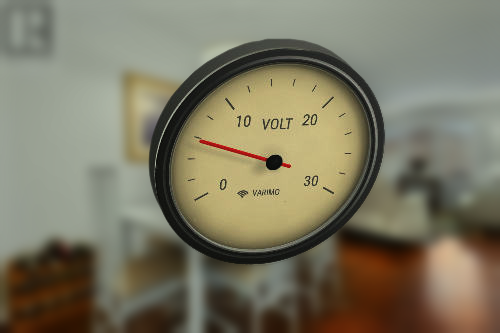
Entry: 6 V
